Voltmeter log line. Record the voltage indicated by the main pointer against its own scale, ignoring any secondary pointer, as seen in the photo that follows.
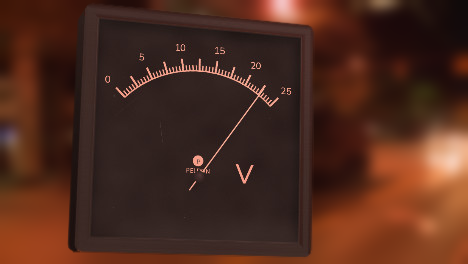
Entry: 22.5 V
